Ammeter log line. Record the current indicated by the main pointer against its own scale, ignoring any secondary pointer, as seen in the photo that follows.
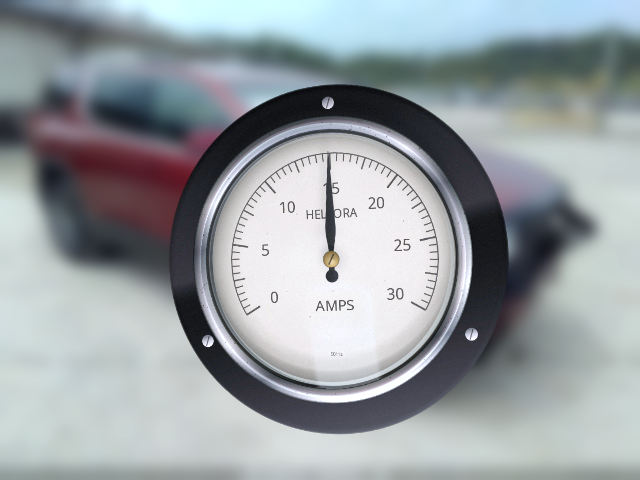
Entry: 15 A
